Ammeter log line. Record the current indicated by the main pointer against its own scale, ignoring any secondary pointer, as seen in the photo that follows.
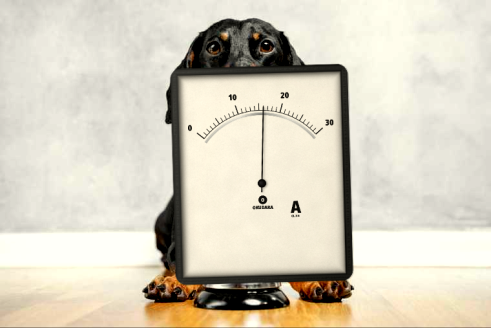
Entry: 16 A
